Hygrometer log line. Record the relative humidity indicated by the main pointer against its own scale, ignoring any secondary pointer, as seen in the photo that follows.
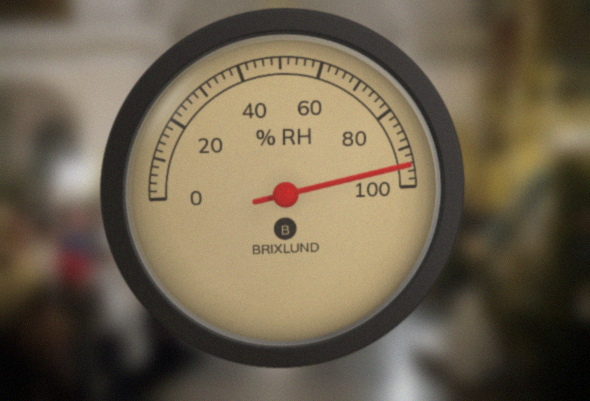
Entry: 94 %
